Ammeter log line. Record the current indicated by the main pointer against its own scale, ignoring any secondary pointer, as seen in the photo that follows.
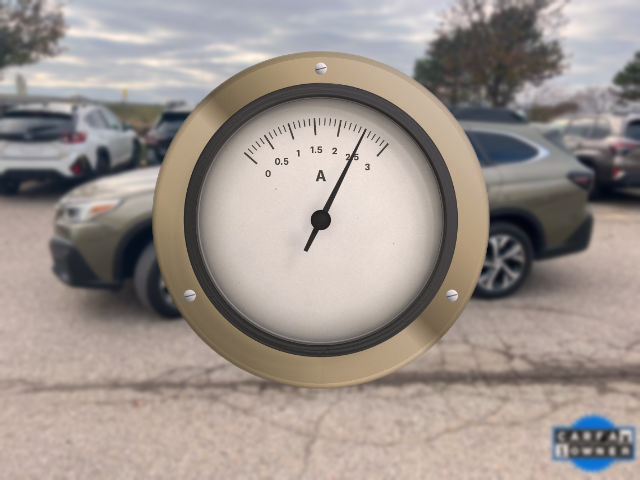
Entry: 2.5 A
